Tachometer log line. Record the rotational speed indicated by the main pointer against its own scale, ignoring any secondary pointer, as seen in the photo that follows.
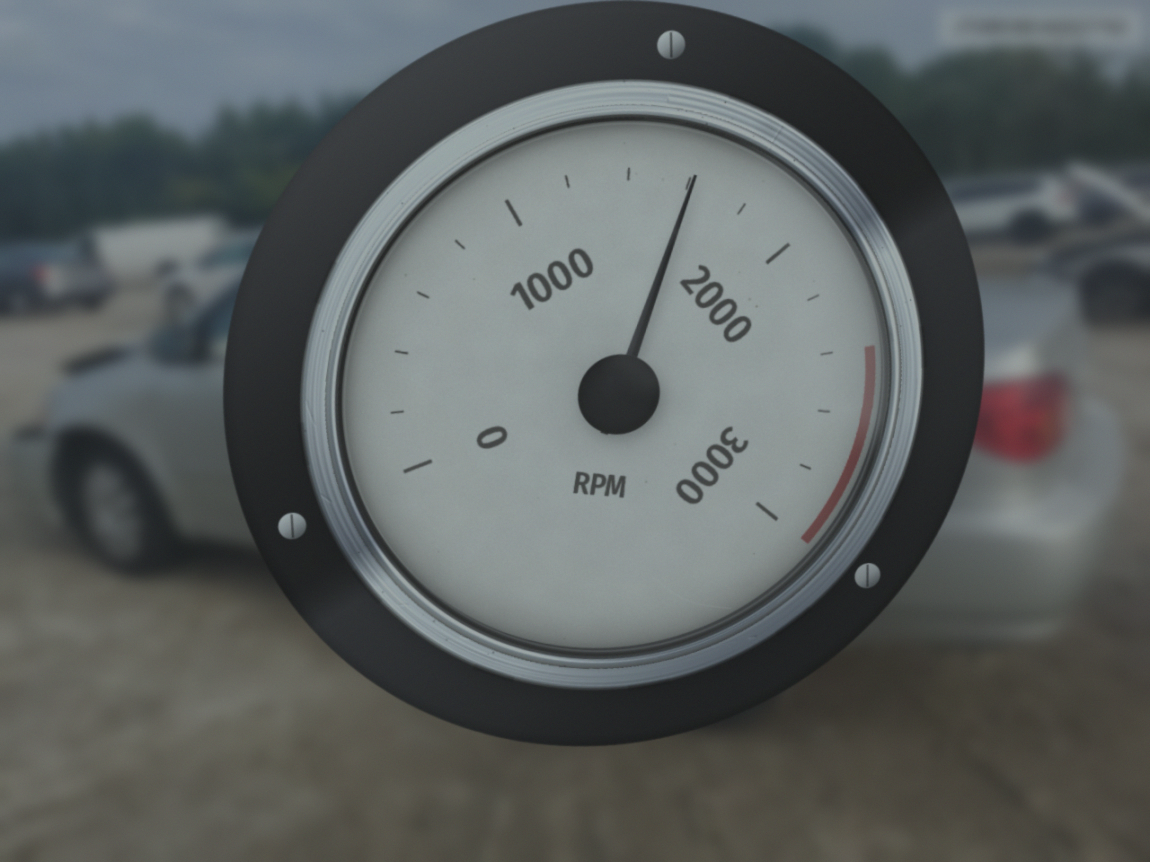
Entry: 1600 rpm
